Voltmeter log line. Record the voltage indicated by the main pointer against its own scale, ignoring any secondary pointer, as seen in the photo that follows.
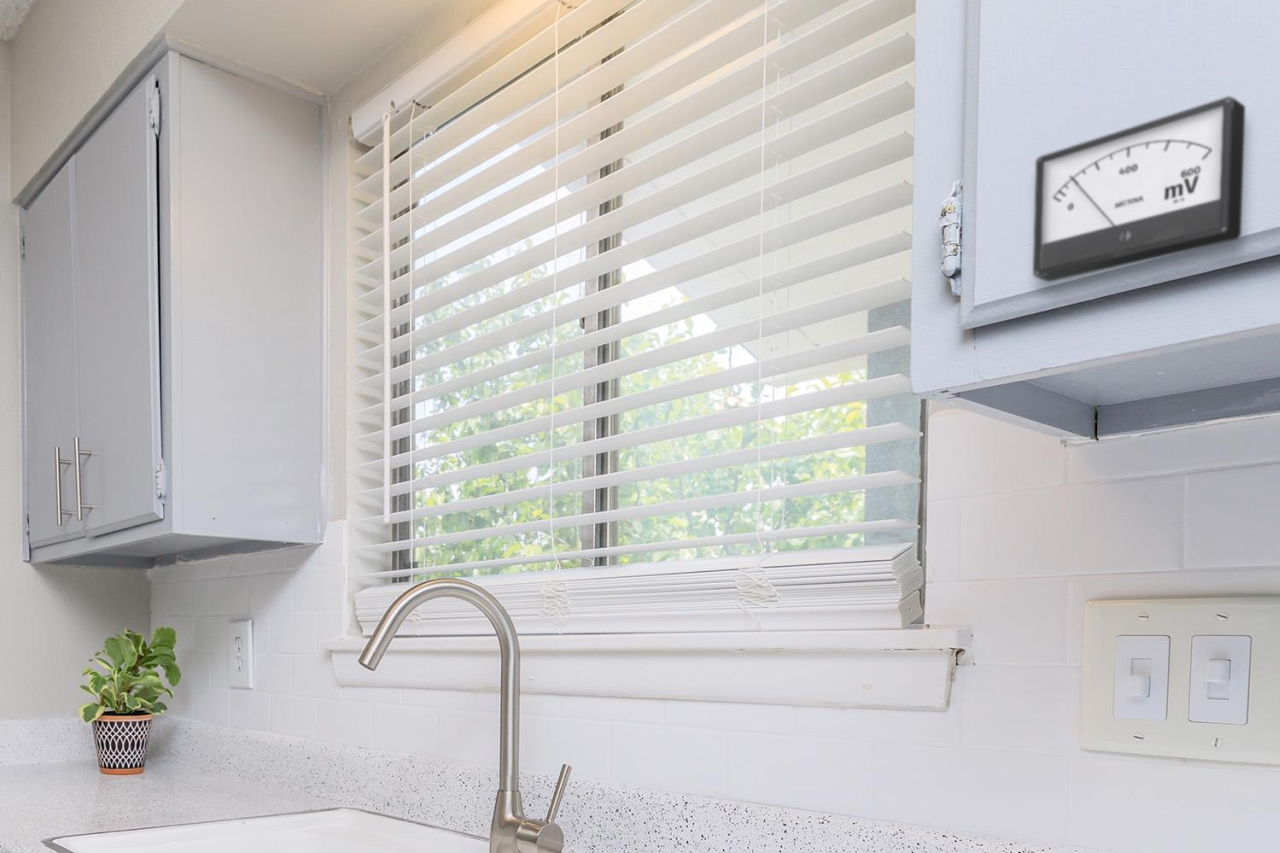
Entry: 200 mV
